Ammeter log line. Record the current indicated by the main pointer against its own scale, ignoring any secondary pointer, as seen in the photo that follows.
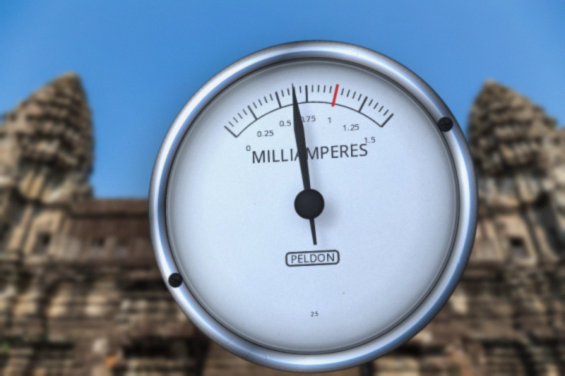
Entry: 0.65 mA
